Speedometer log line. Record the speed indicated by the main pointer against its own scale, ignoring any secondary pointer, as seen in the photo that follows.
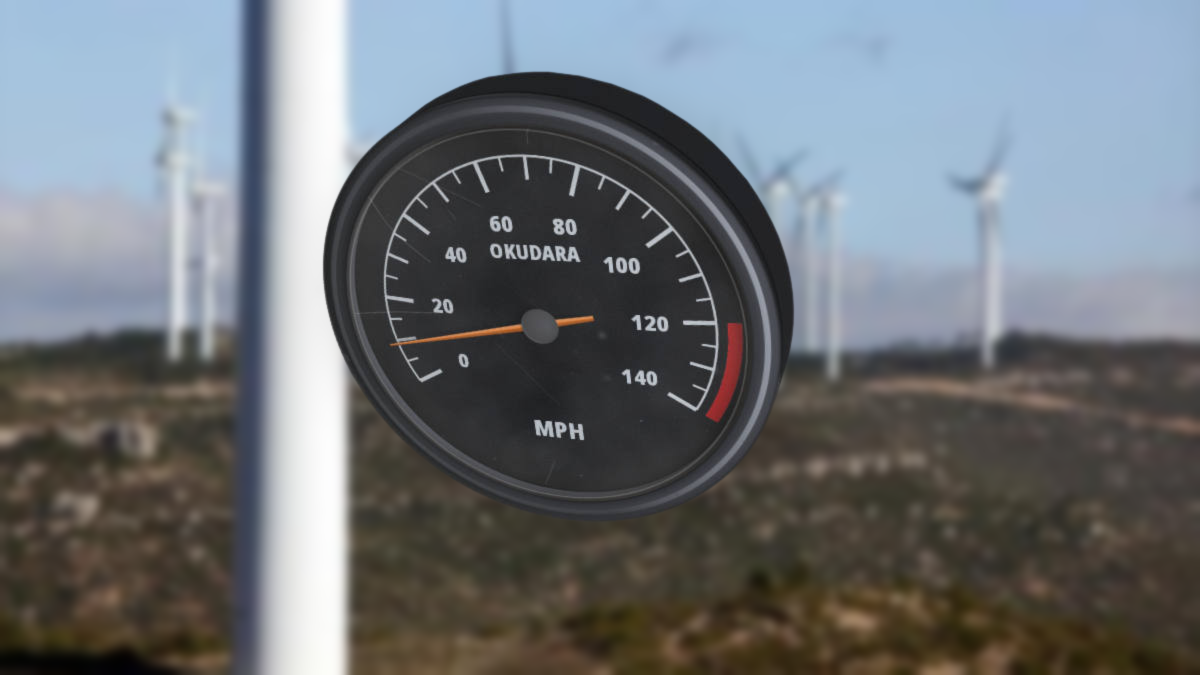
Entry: 10 mph
